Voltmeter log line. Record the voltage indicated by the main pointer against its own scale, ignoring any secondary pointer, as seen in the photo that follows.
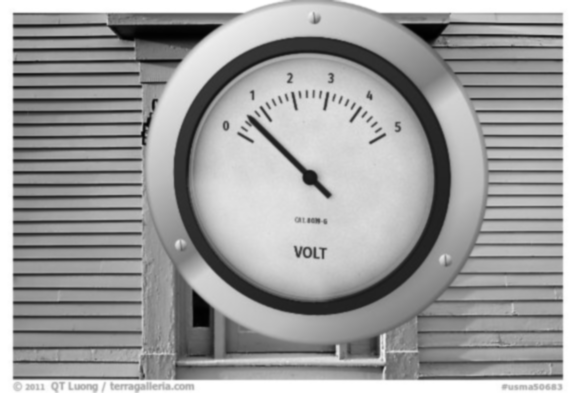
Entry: 0.6 V
